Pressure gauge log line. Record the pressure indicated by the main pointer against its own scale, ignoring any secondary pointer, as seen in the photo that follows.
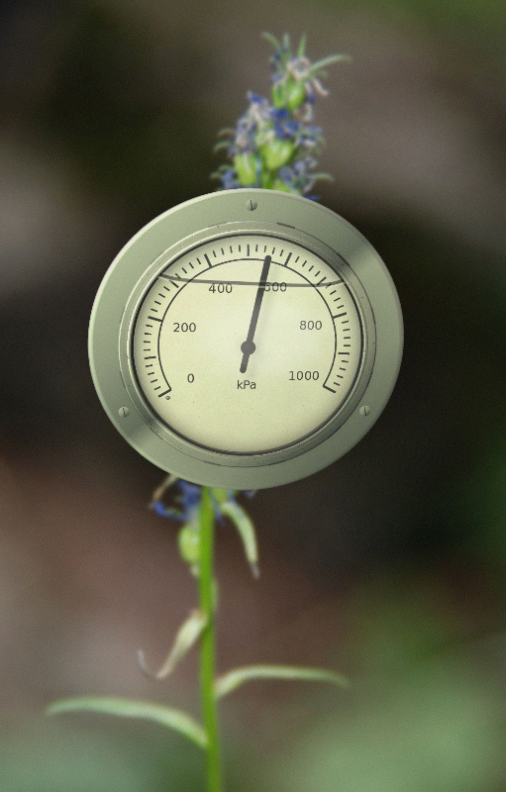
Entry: 550 kPa
